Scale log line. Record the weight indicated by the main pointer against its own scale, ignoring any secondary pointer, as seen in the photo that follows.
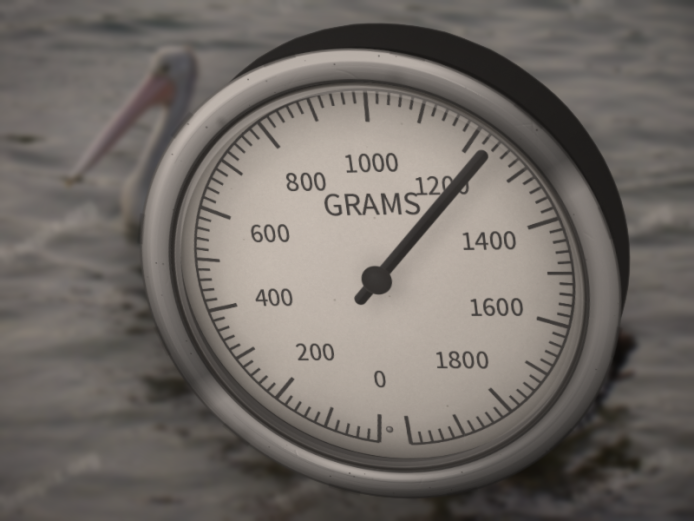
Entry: 1230 g
